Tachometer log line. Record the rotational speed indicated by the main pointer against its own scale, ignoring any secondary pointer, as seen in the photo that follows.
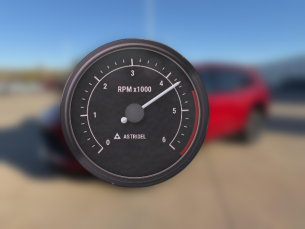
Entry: 4300 rpm
